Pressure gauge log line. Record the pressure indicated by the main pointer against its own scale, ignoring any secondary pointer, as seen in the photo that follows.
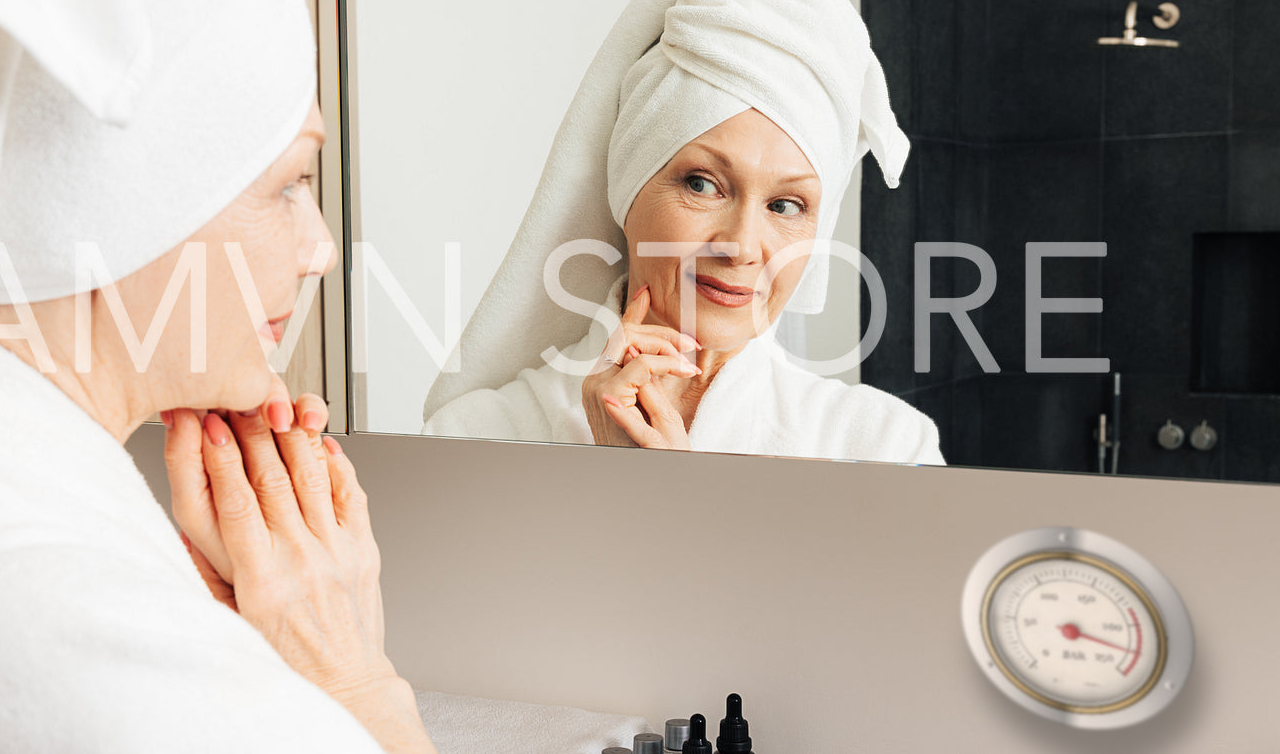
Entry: 225 bar
